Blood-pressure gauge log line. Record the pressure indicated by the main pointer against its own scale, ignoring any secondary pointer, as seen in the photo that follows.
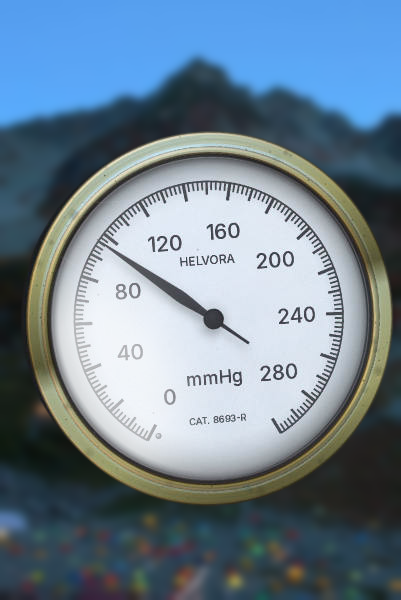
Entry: 96 mmHg
